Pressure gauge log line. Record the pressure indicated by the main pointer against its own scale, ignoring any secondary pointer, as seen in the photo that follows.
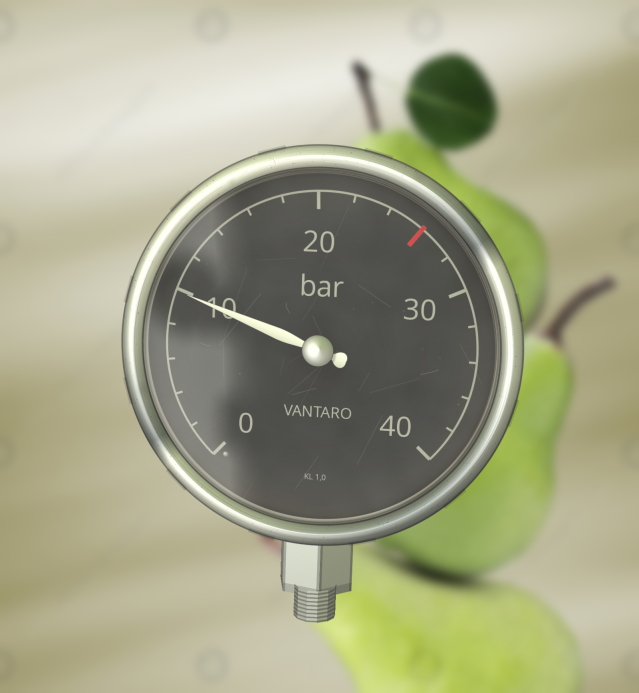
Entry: 10 bar
